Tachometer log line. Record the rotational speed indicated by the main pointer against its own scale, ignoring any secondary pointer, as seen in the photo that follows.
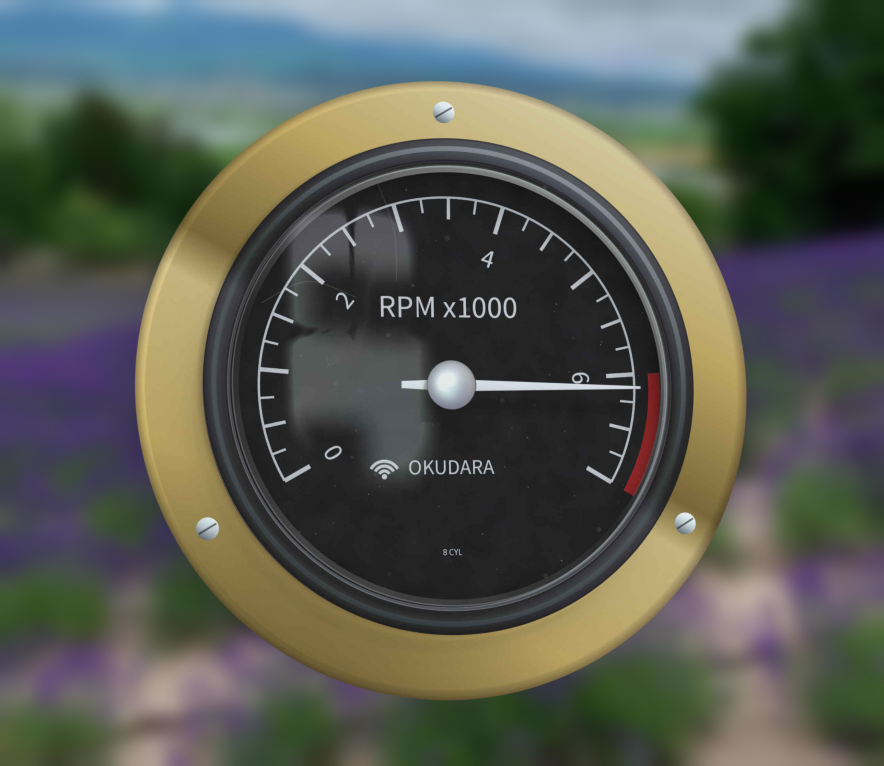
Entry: 6125 rpm
